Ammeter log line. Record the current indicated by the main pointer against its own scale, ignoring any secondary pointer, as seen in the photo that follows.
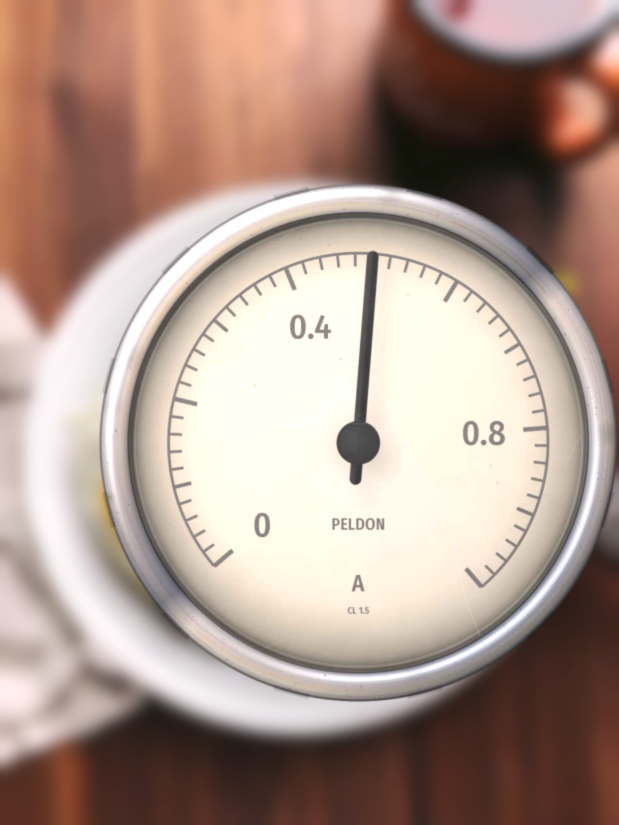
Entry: 0.5 A
